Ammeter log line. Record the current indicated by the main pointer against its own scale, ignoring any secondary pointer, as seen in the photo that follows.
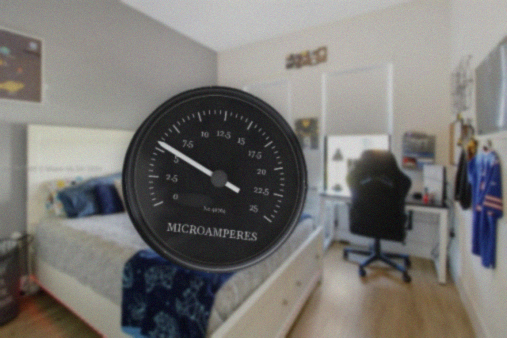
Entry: 5.5 µA
